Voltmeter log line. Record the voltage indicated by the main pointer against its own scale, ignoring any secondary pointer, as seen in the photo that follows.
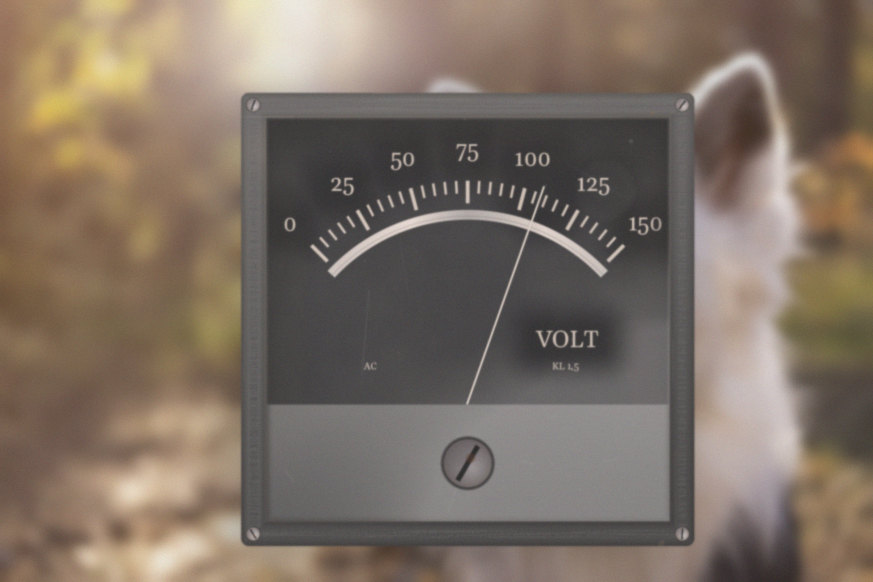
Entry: 107.5 V
